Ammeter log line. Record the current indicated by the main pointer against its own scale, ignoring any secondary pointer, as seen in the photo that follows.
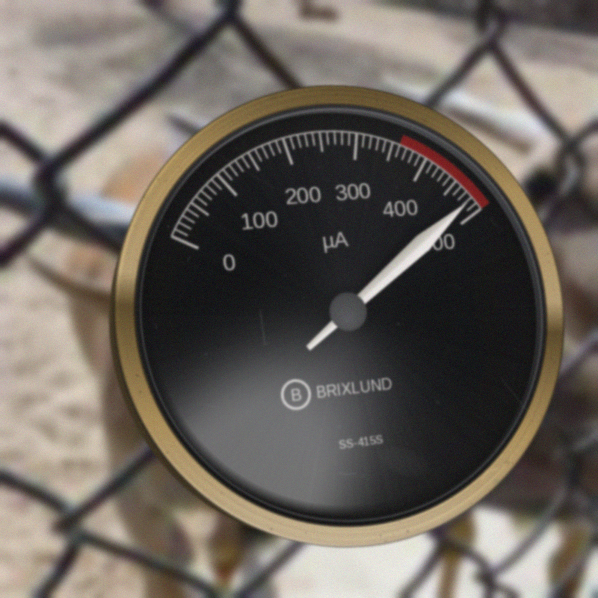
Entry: 480 µA
